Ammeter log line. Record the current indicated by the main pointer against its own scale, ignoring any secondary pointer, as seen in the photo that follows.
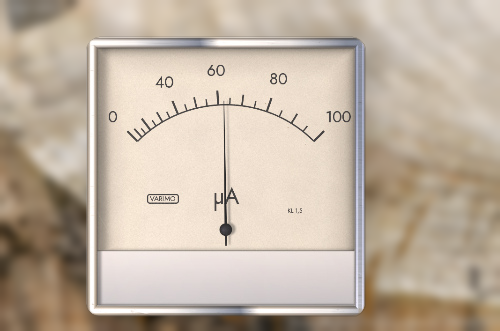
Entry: 62.5 µA
